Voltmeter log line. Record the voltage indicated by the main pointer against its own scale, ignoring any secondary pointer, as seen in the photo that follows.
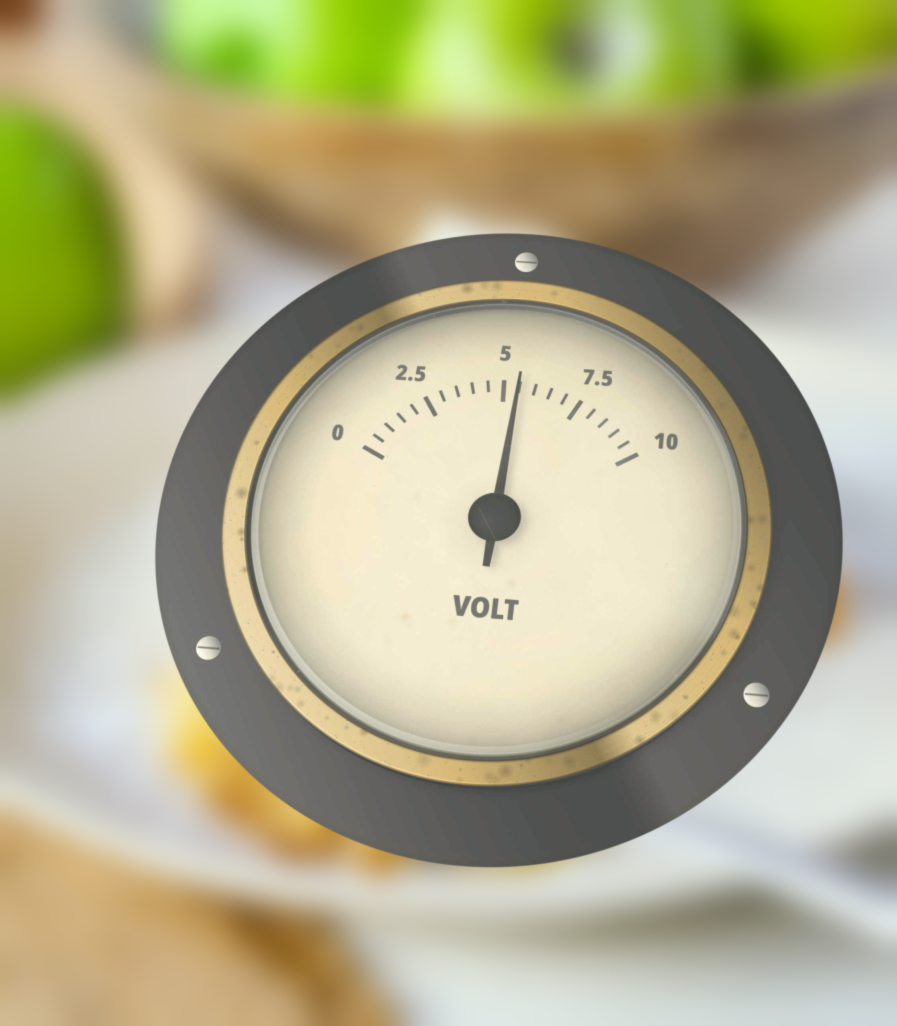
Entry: 5.5 V
